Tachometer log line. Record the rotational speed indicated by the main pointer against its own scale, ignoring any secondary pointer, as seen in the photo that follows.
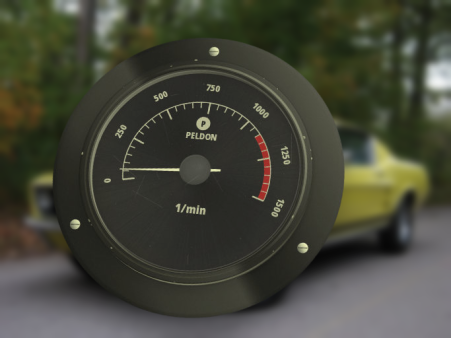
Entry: 50 rpm
